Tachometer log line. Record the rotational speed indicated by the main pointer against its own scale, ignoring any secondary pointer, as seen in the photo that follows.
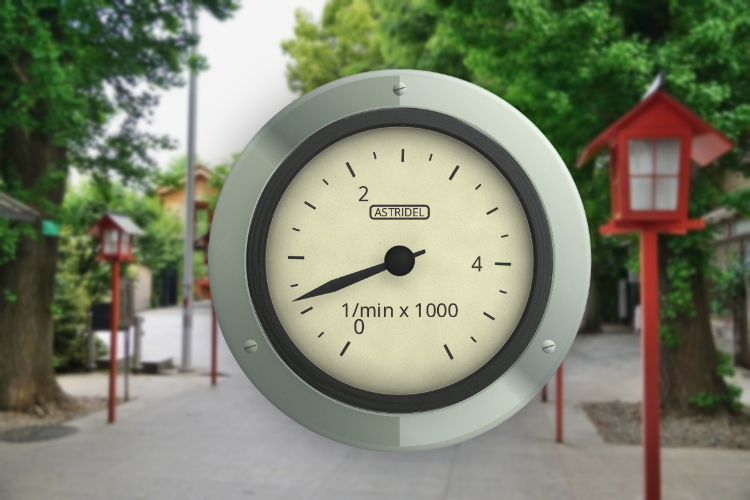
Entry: 625 rpm
